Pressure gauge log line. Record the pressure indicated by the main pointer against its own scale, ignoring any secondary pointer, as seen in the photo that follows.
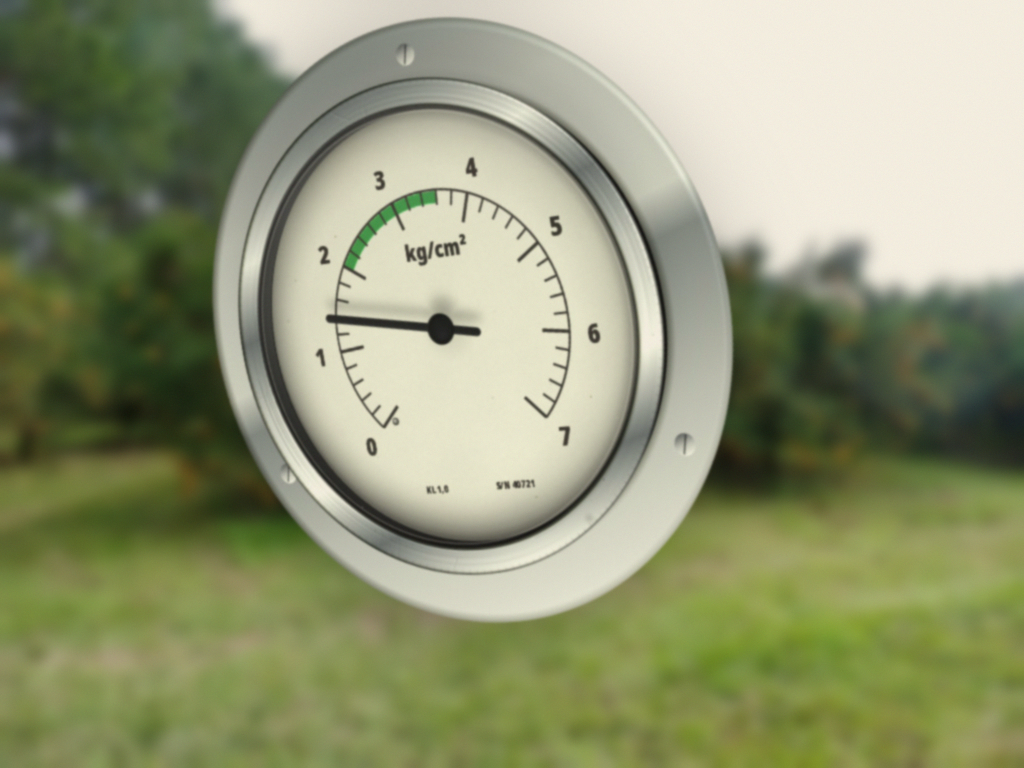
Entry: 1.4 kg/cm²
